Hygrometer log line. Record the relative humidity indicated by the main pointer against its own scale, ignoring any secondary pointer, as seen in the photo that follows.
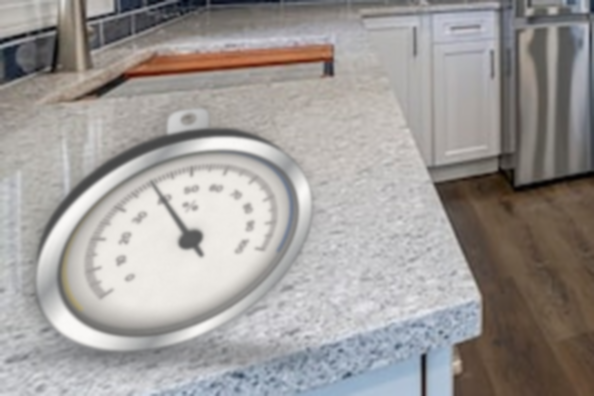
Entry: 40 %
